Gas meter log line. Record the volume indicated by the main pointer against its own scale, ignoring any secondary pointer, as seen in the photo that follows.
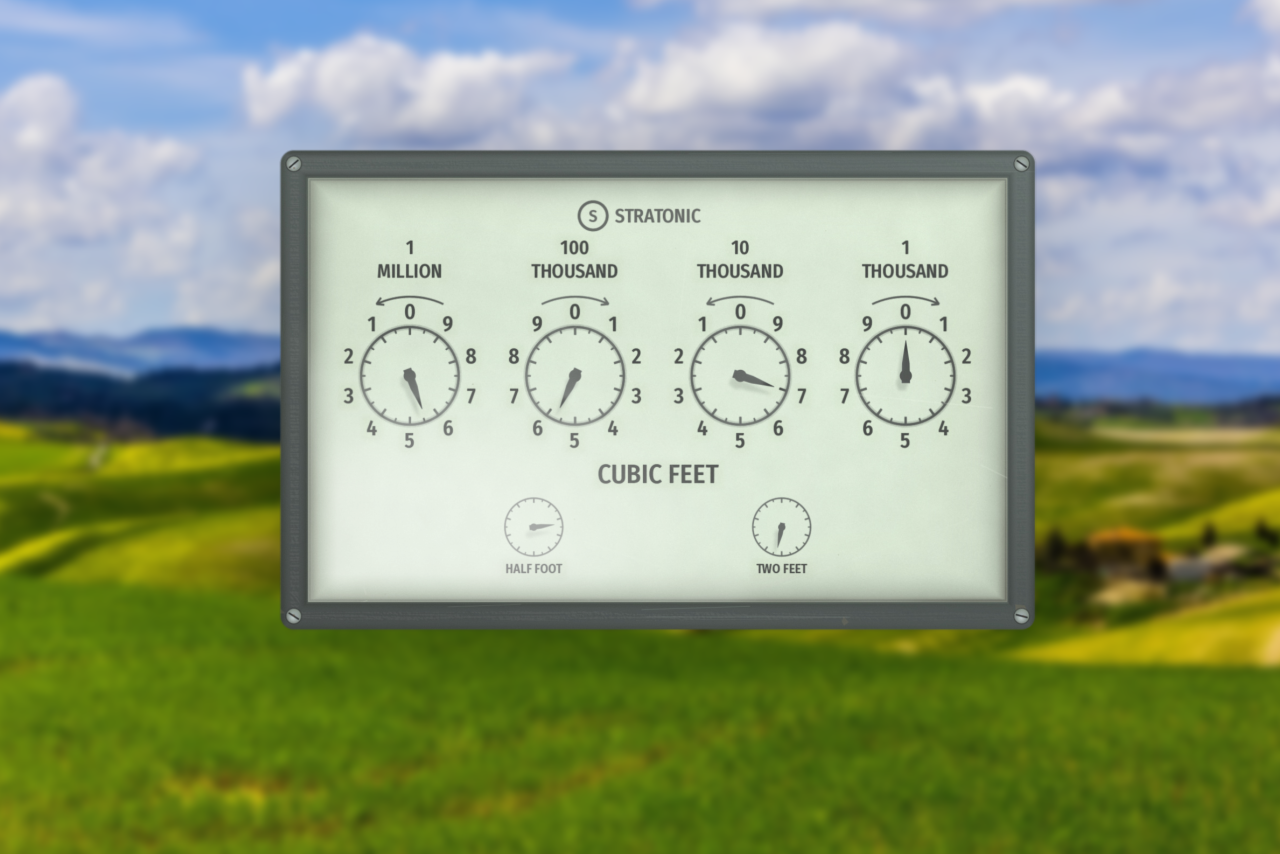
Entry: 557000 ft³
